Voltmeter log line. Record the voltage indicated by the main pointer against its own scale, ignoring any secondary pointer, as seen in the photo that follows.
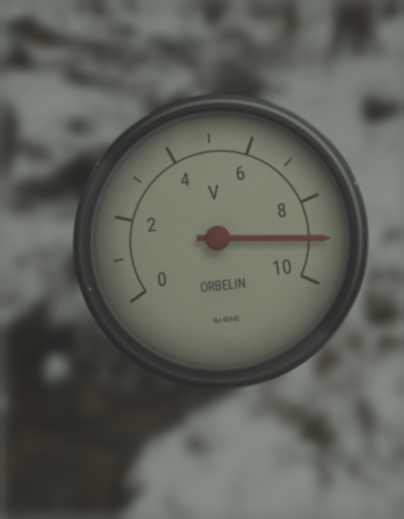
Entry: 9 V
